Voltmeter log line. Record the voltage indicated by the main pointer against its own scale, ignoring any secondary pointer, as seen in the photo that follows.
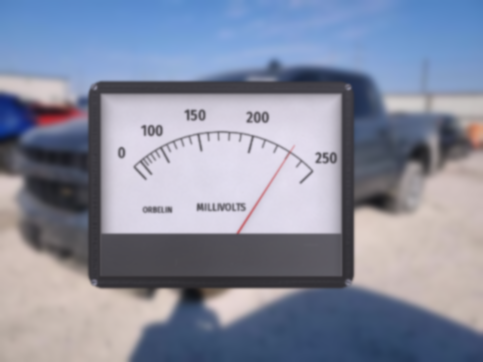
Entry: 230 mV
